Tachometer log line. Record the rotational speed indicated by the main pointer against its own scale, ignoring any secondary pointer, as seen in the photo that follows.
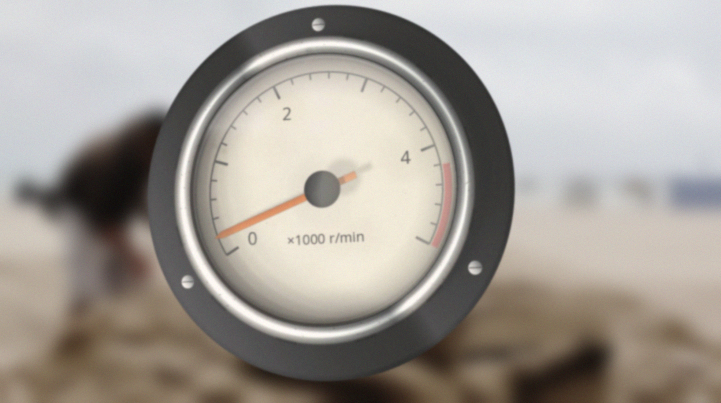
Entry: 200 rpm
